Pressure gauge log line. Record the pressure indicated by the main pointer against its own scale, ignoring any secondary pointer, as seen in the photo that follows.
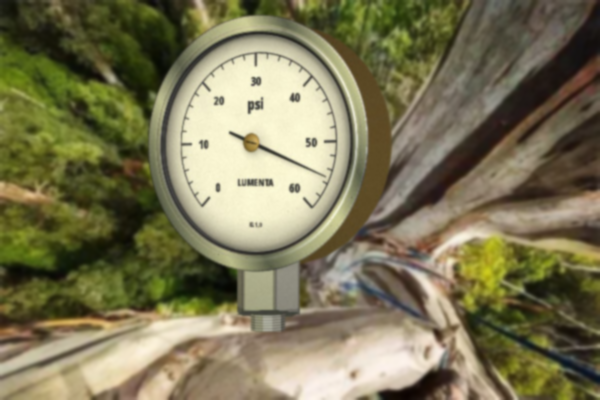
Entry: 55 psi
